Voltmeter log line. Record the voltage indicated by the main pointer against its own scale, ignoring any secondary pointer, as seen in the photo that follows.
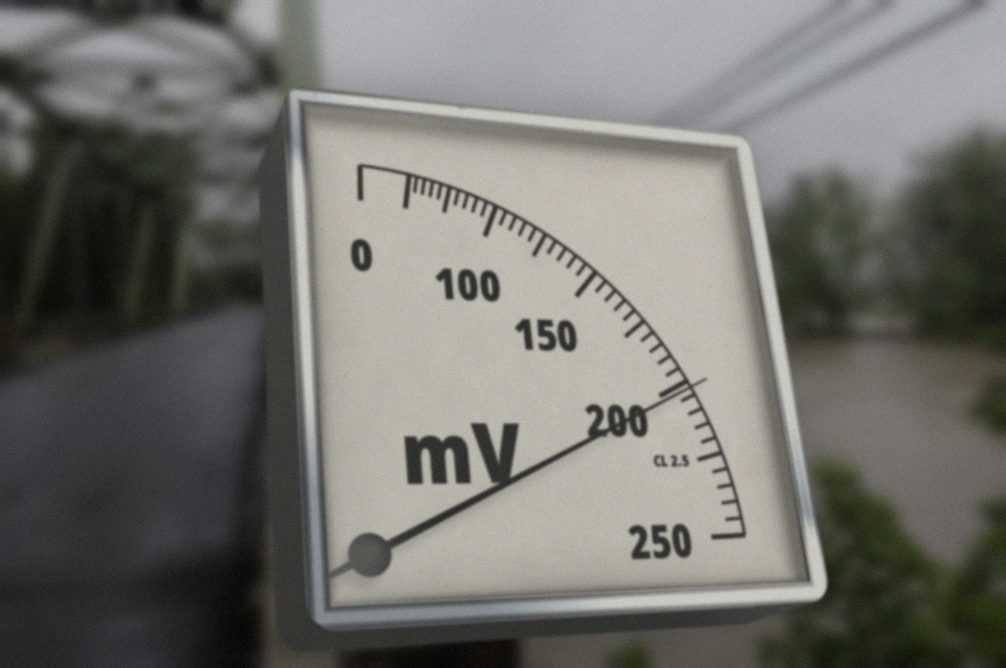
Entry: 202.5 mV
